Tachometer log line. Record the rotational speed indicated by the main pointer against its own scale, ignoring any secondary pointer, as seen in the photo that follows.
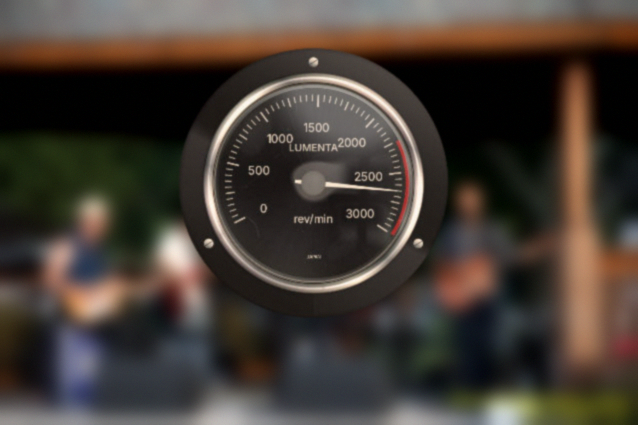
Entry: 2650 rpm
